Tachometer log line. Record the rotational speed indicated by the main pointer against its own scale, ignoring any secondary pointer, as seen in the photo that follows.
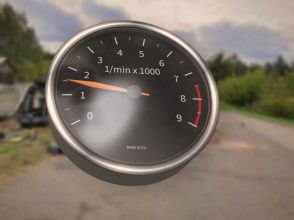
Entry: 1500 rpm
